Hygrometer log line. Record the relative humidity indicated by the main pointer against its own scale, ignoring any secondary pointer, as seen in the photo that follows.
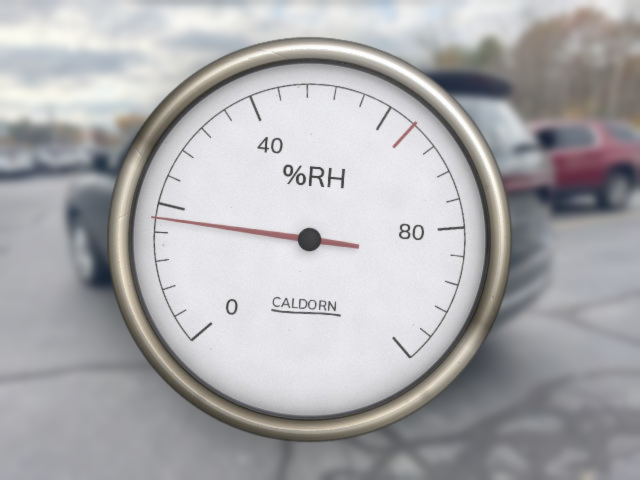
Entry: 18 %
